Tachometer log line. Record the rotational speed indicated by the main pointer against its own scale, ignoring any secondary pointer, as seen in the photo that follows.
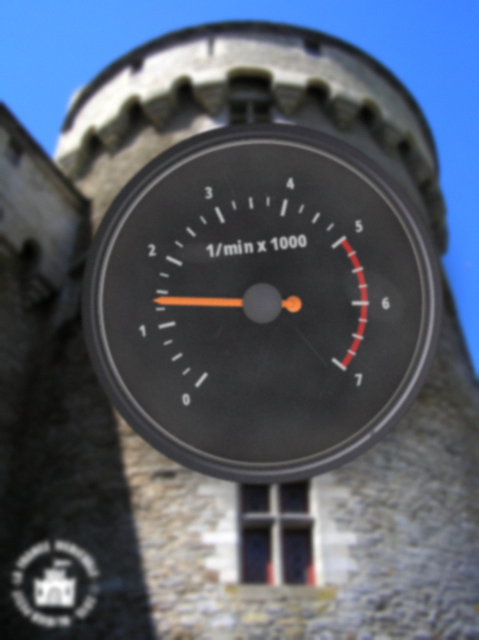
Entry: 1375 rpm
